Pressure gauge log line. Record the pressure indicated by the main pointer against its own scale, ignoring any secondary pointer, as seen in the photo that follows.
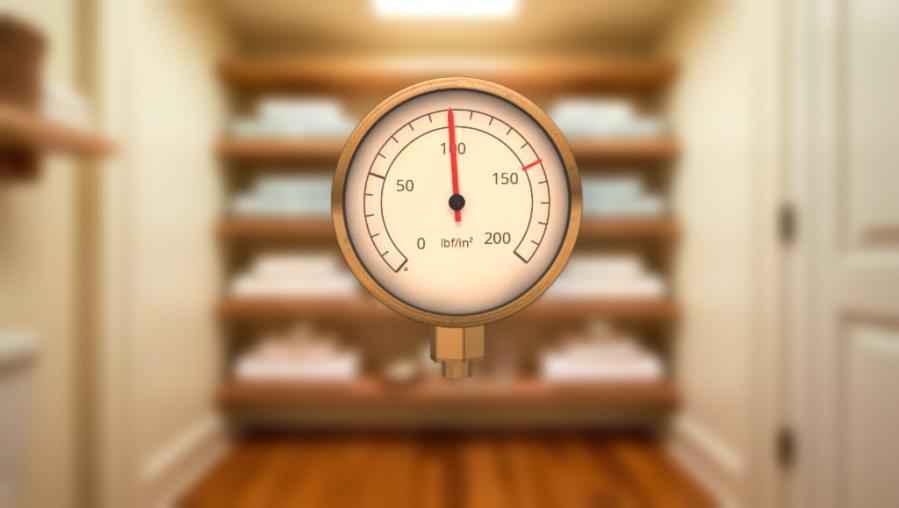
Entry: 100 psi
